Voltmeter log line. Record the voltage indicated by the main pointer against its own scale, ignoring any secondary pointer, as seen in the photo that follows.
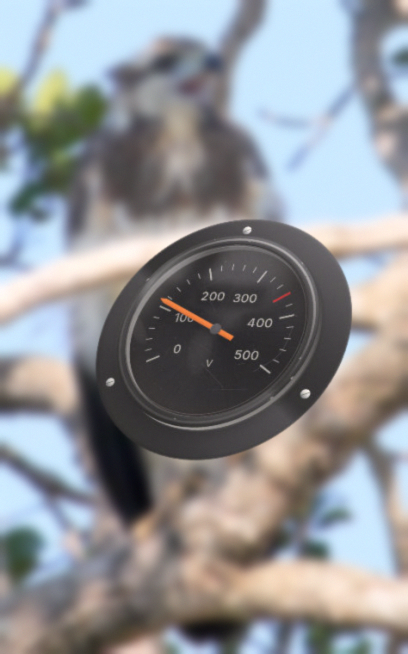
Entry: 110 V
